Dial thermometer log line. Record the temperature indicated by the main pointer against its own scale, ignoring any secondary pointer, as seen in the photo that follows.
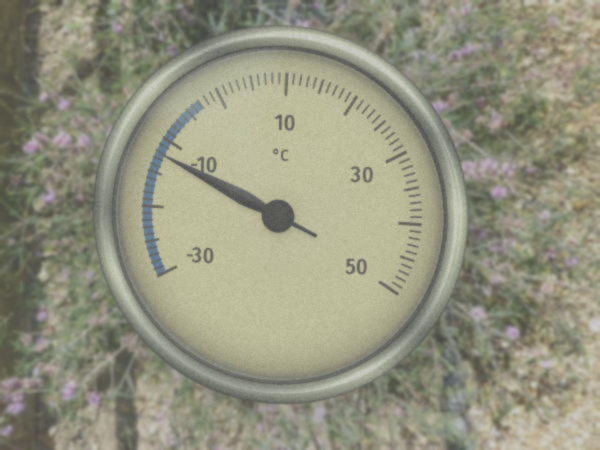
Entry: -12 °C
